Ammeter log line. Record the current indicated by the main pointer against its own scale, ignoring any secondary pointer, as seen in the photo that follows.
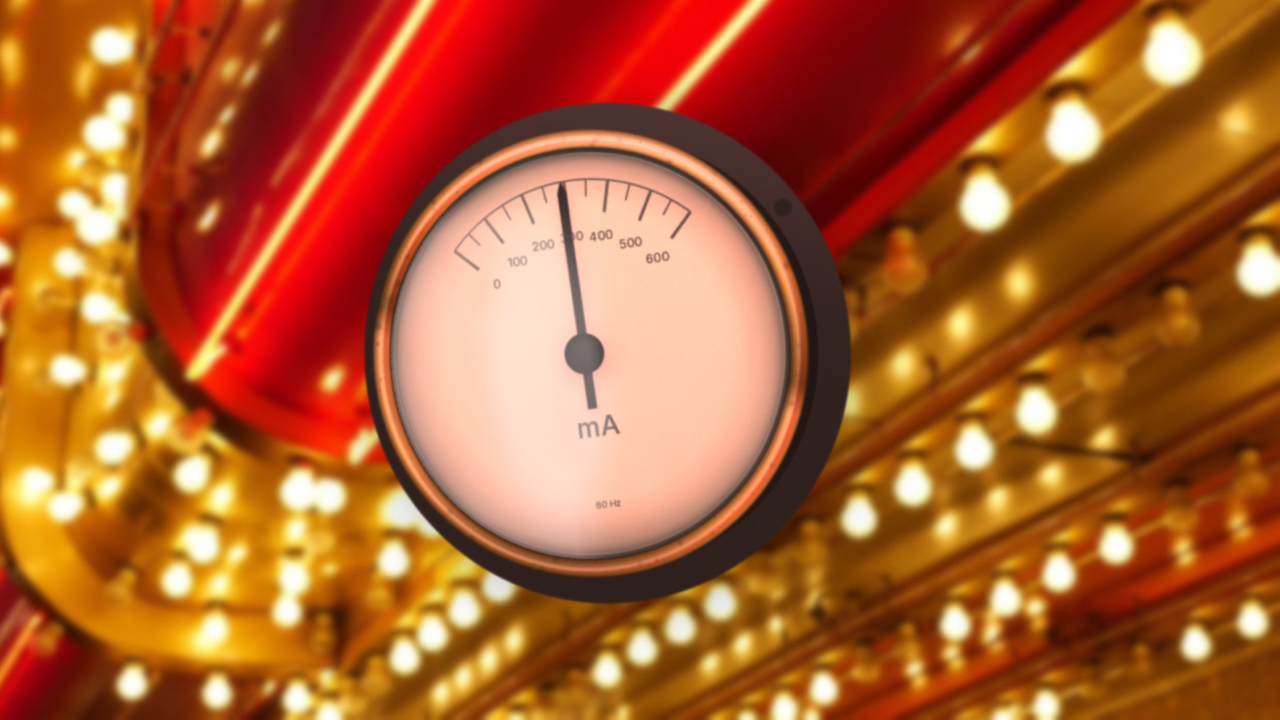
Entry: 300 mA
